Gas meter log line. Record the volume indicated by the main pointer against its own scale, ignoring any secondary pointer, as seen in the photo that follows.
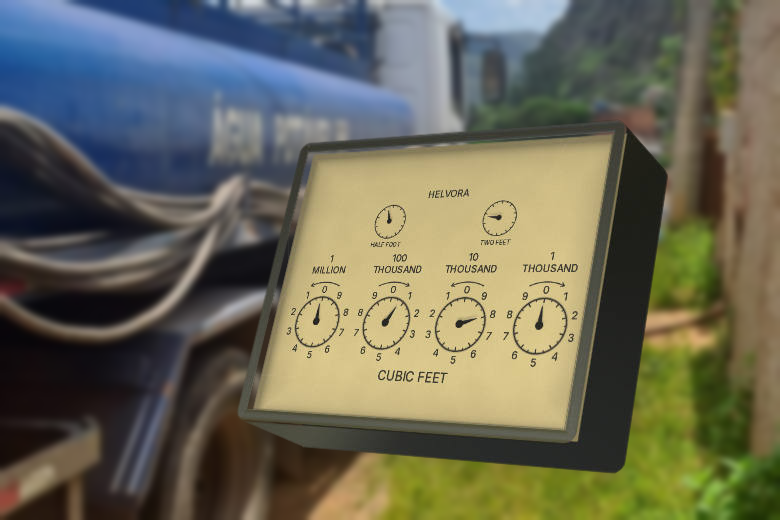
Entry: 8000 ft³
